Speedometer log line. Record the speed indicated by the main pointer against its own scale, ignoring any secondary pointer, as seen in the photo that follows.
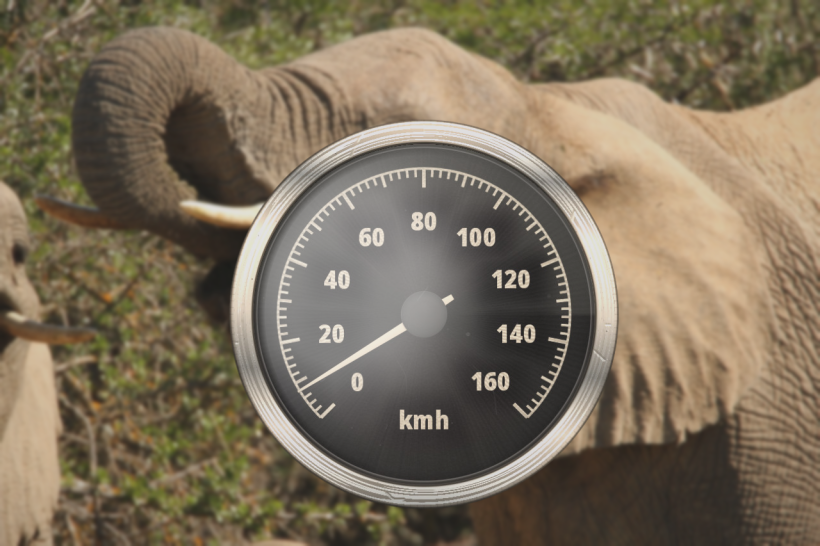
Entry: 8 km/h
